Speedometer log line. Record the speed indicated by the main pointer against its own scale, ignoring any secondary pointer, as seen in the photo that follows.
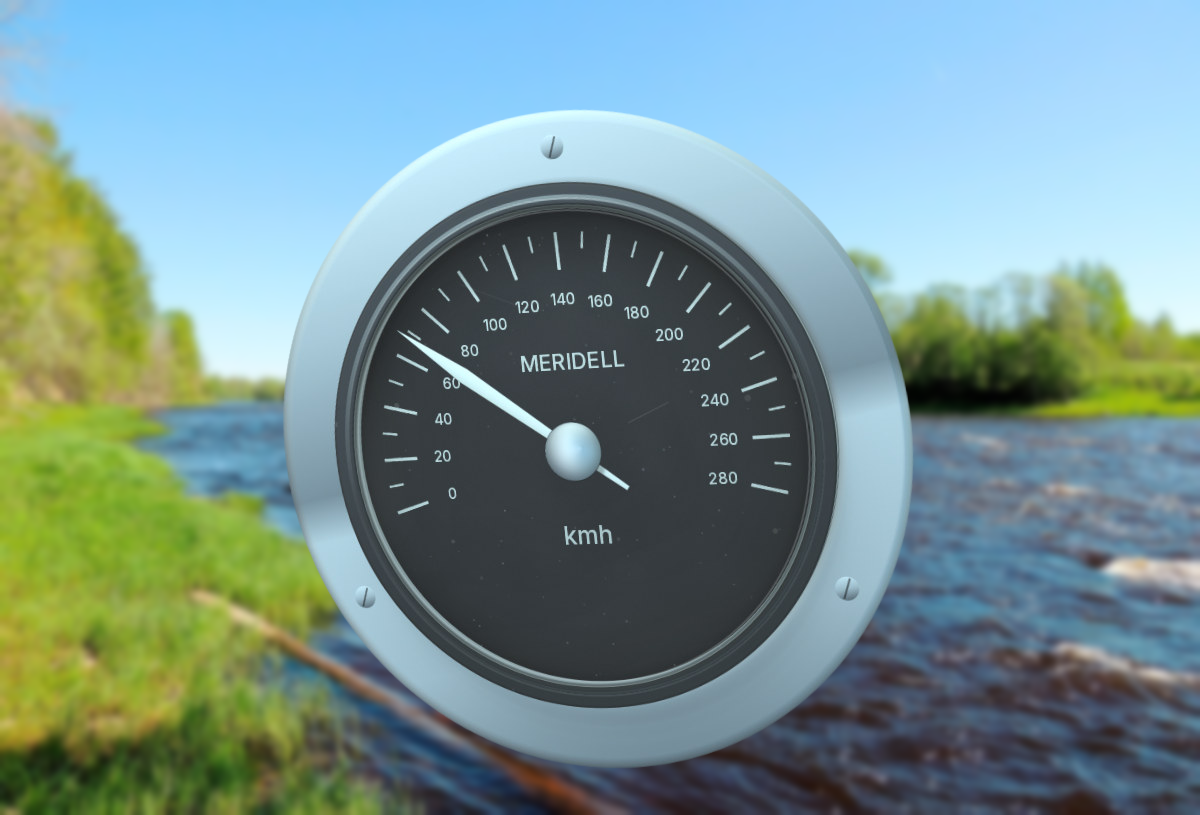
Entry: 70 km/h
